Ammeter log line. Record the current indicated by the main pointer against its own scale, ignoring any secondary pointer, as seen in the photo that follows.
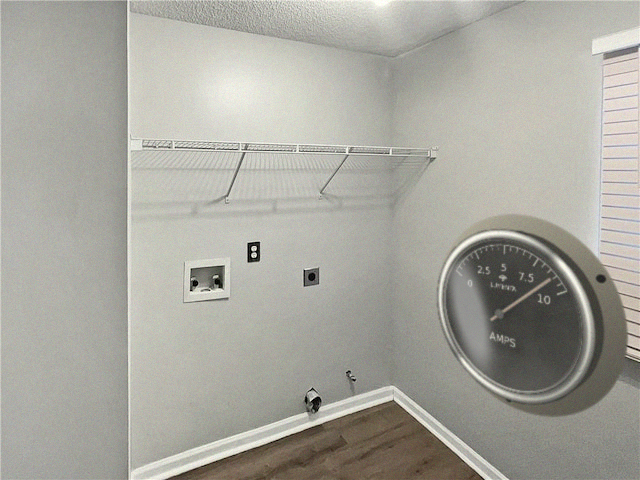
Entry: 9 A
